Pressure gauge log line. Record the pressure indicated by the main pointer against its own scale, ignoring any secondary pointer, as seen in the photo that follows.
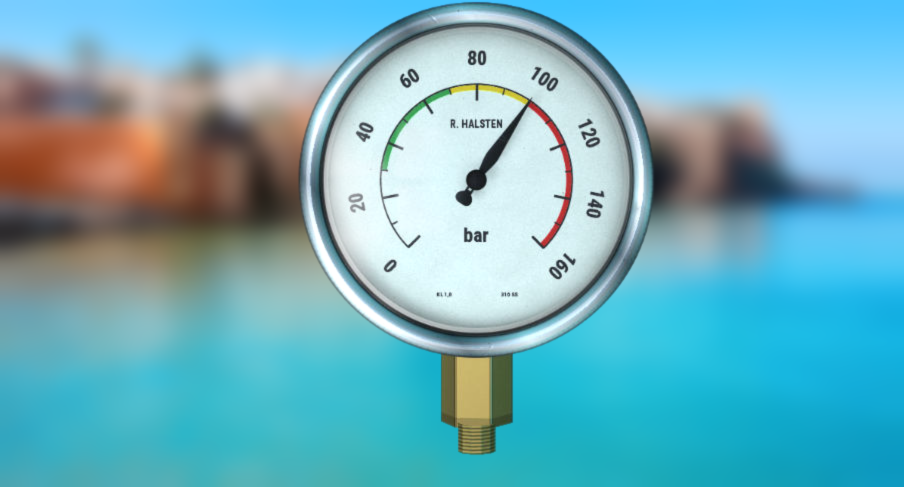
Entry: 100 bar
